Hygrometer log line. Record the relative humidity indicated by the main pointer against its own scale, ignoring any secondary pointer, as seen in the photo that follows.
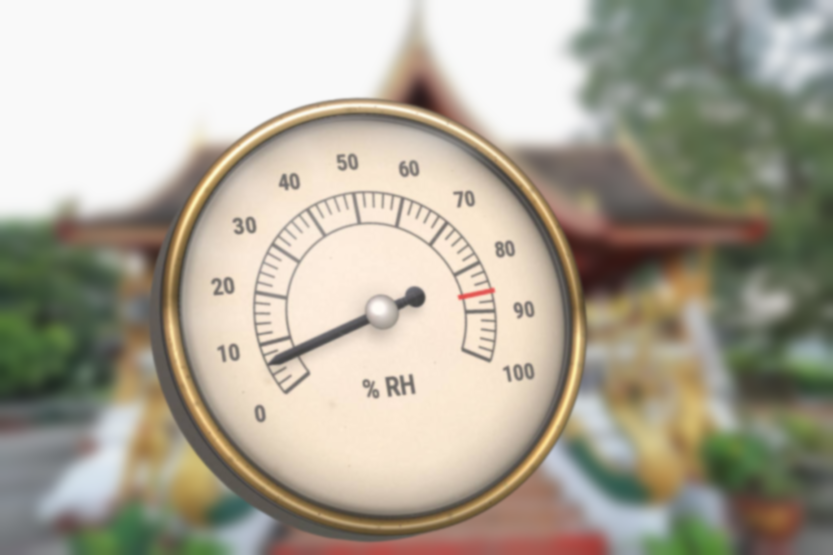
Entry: 6 %
